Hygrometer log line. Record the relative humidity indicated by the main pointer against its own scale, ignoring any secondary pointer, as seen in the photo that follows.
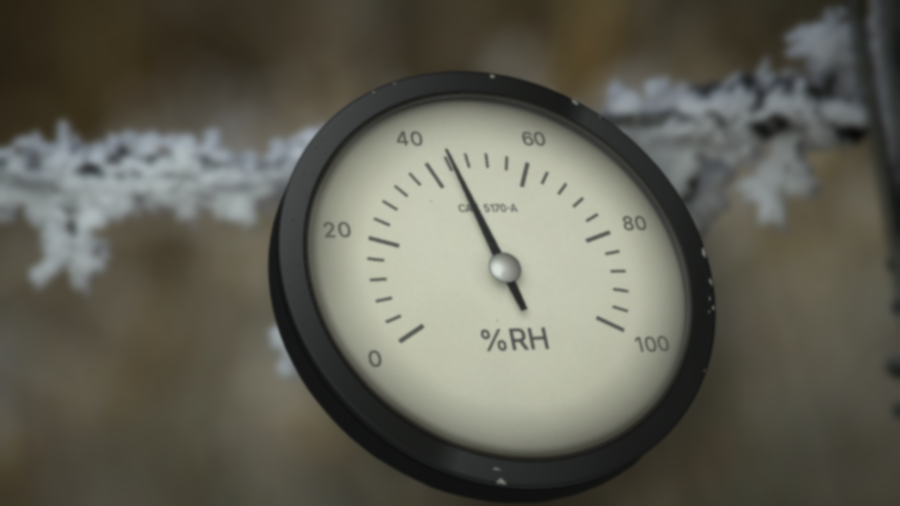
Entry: 44 %
